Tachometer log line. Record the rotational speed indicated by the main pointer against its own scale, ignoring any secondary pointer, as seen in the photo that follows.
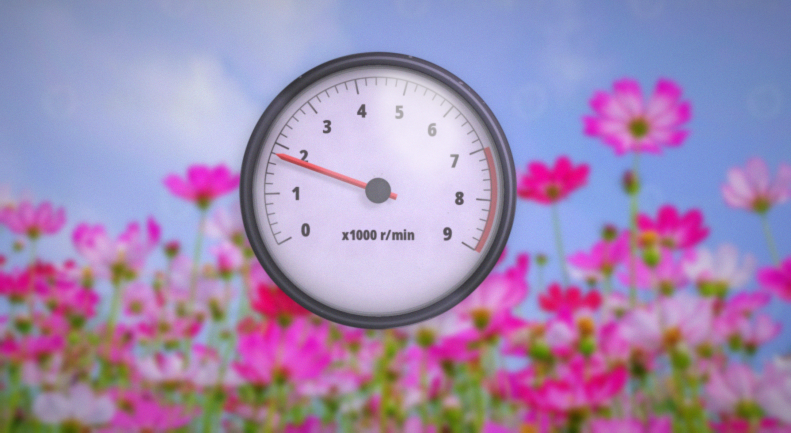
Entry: 1800 rpm
